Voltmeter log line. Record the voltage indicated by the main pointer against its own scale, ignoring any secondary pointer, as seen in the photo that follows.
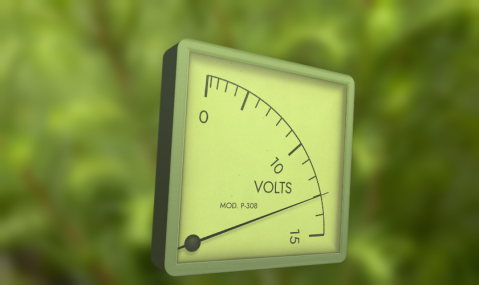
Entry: 13 V
